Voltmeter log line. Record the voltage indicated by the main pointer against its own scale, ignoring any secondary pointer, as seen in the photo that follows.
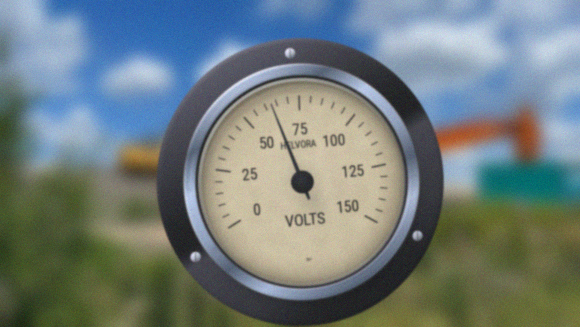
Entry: 62.5 V
